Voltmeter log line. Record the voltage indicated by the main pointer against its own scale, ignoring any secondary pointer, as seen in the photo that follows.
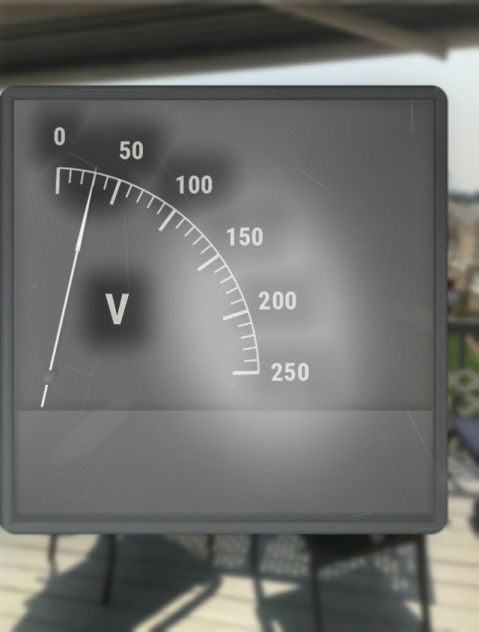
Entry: 30 V
